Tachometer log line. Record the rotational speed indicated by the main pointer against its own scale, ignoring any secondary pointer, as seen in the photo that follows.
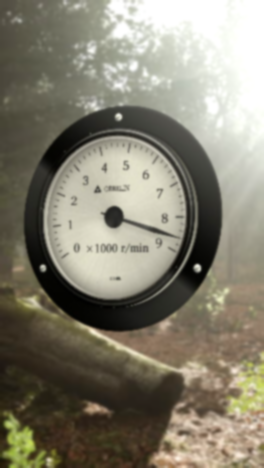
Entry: 8600 rpm
